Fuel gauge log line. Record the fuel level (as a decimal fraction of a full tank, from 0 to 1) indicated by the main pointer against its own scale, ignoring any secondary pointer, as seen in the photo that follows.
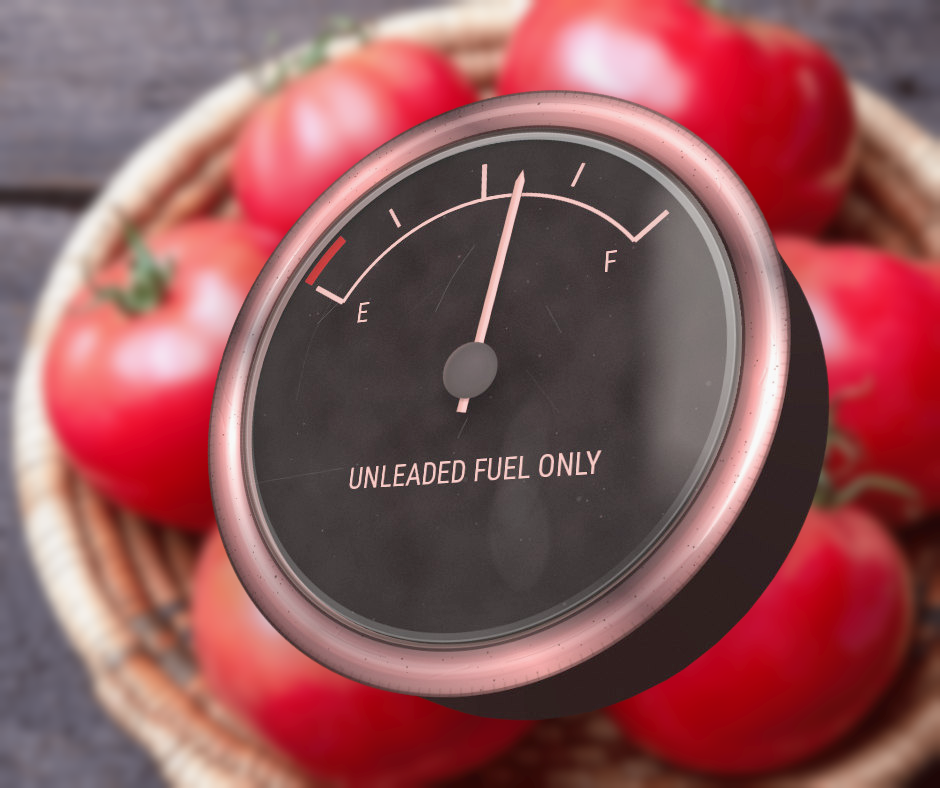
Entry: 0.625
